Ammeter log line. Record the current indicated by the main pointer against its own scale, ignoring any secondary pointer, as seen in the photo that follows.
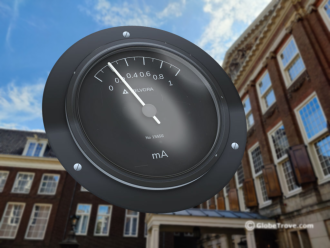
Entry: 0.2 mA
